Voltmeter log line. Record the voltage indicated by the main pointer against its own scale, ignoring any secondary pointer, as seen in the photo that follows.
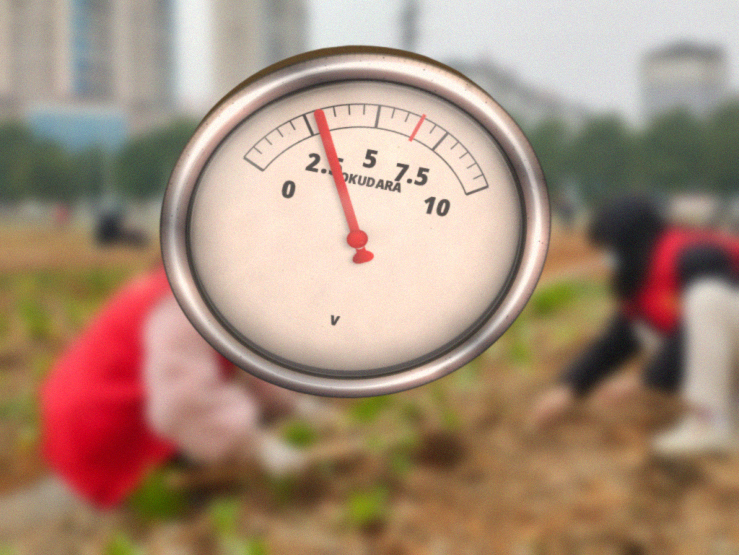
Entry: 3 V
